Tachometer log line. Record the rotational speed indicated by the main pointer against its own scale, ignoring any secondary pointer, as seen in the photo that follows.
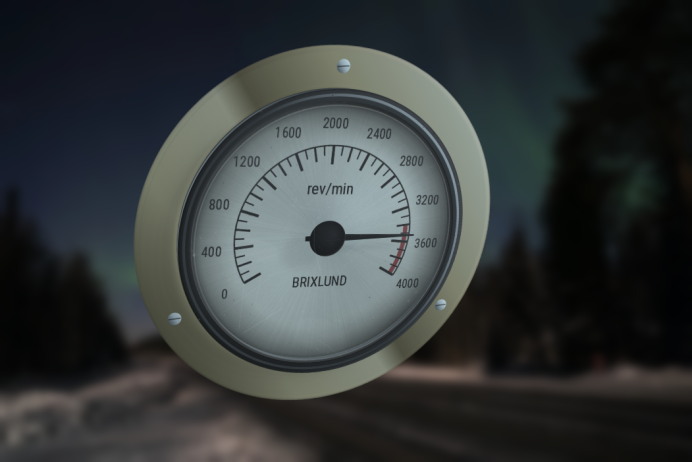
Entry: 3500 rpm
